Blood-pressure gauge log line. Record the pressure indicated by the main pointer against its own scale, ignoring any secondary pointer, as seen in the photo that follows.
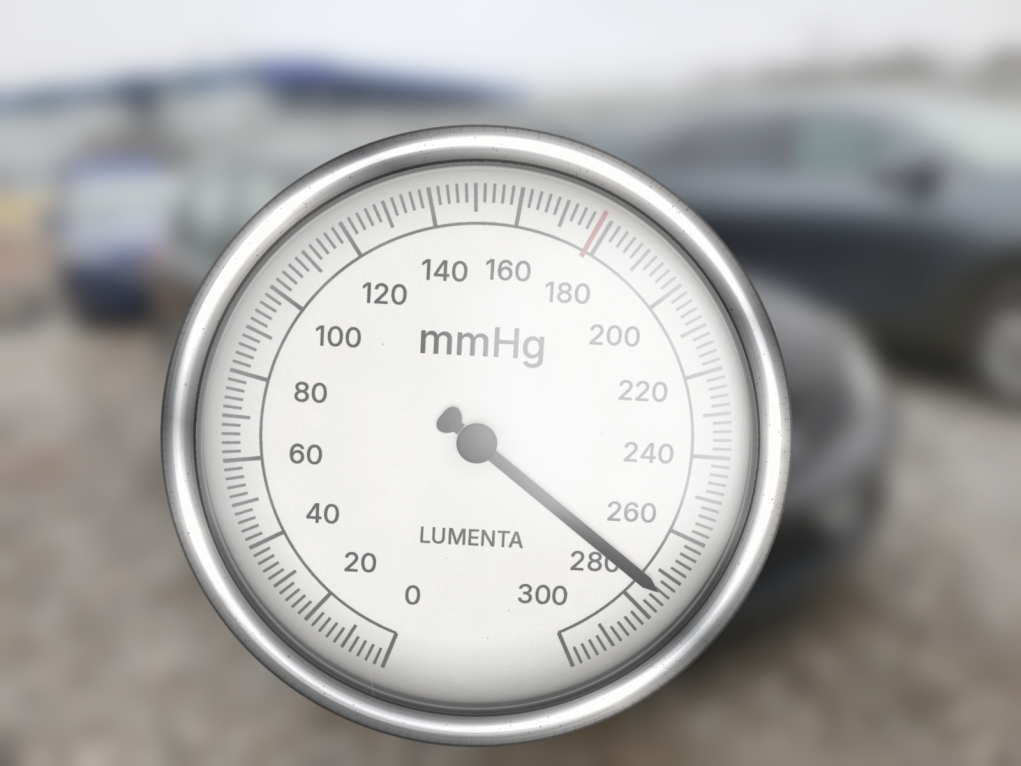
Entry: 274 mmHg
